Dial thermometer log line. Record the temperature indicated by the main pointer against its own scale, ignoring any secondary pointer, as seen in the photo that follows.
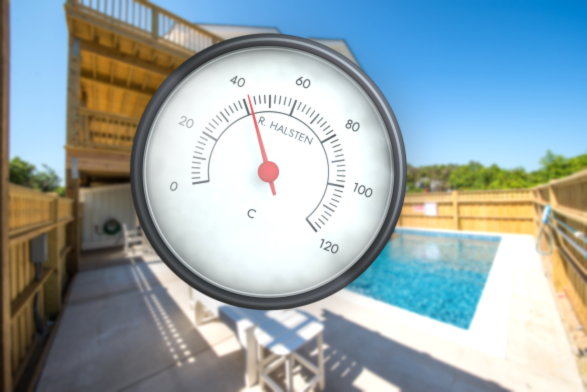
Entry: 42 °C
